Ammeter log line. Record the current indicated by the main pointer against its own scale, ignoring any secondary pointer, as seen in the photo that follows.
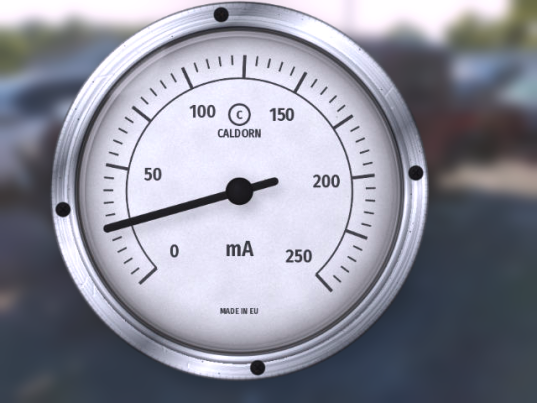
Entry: 25 mA
